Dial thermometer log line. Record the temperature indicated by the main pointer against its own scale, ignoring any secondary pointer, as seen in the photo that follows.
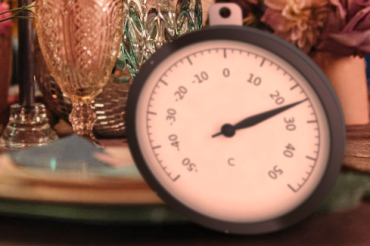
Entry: 24 °C
